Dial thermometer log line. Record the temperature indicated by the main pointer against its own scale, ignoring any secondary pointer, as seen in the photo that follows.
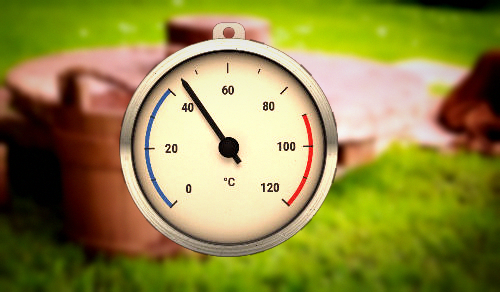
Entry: 45 °C
